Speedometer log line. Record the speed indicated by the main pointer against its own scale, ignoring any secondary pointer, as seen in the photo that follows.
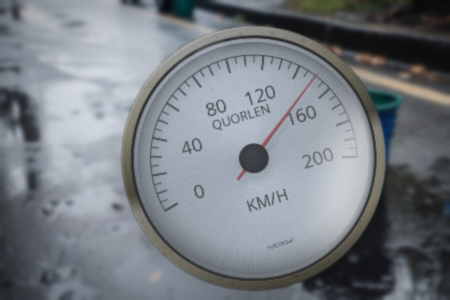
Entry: 150 km/h
